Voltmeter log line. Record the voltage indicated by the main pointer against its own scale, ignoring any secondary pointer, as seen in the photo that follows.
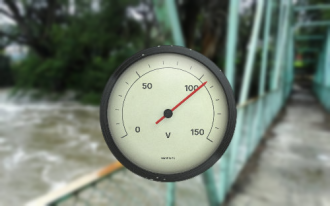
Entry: 105 V
